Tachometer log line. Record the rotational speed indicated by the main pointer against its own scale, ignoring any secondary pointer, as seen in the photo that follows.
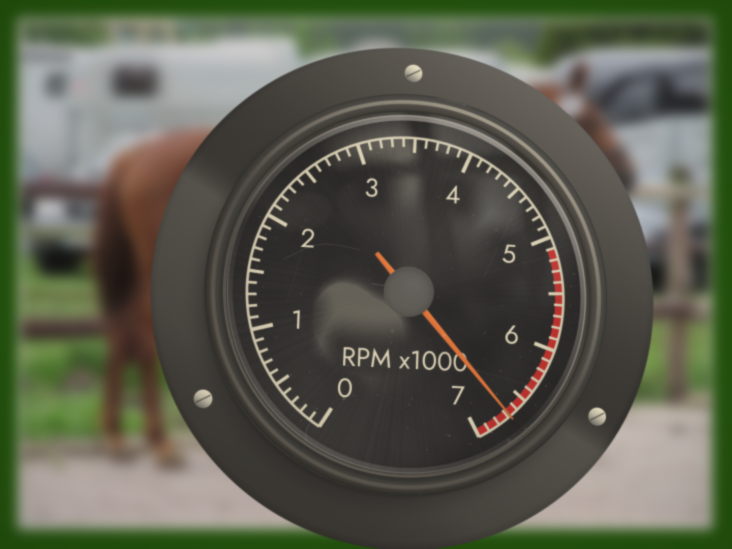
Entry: 6700 rpm
